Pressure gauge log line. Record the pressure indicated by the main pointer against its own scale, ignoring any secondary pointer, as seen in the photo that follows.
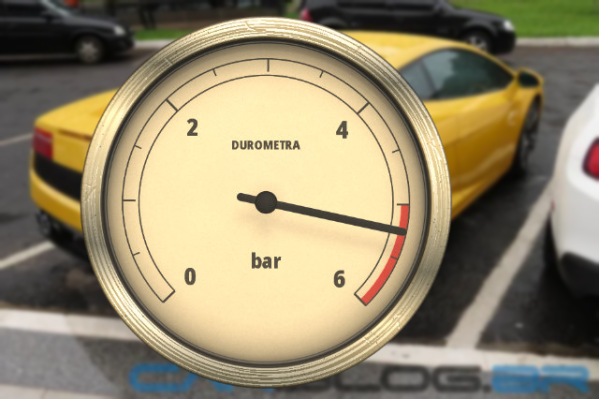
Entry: 5.25 bar
